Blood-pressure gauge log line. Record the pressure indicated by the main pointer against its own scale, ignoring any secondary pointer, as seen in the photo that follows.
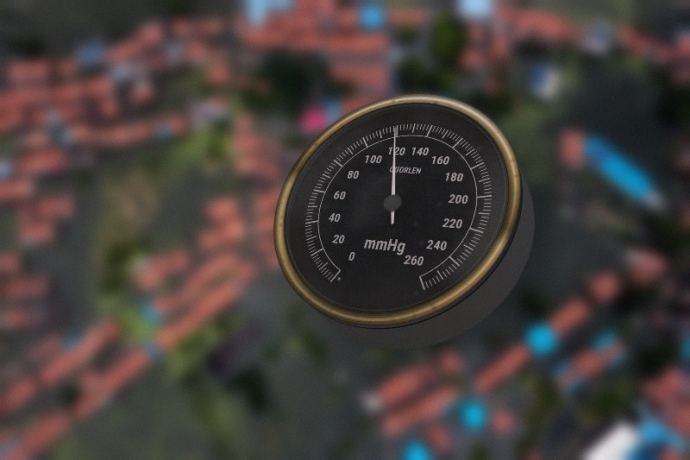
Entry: 120 mmHg
